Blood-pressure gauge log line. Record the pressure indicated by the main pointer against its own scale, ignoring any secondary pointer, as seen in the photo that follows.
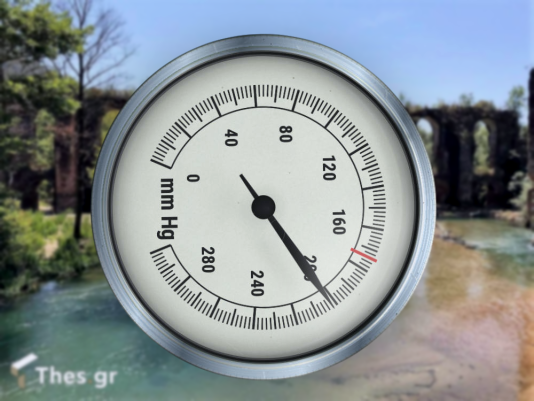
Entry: 202 mmHg
